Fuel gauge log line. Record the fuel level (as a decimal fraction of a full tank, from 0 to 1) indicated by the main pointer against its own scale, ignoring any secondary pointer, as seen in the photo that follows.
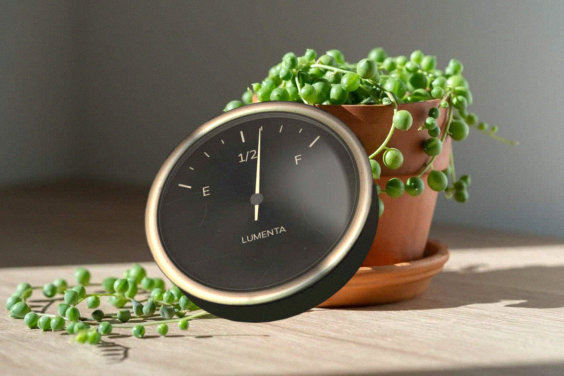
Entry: 0.625
